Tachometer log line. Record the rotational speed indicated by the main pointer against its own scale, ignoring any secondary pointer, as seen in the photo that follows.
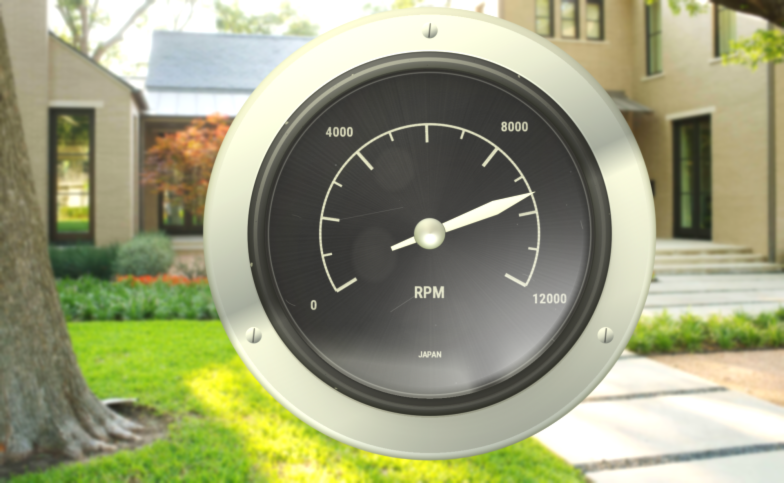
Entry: 9500 rpm
